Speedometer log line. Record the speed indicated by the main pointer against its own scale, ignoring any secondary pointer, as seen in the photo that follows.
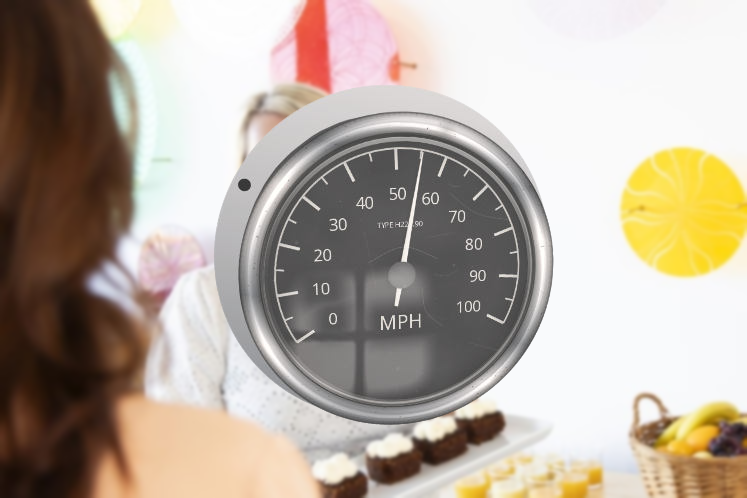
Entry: 55 mph
